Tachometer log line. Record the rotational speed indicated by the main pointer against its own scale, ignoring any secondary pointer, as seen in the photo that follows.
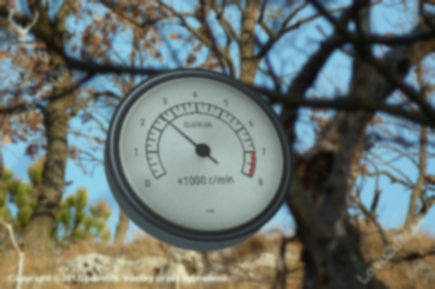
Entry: 2500 rpm
